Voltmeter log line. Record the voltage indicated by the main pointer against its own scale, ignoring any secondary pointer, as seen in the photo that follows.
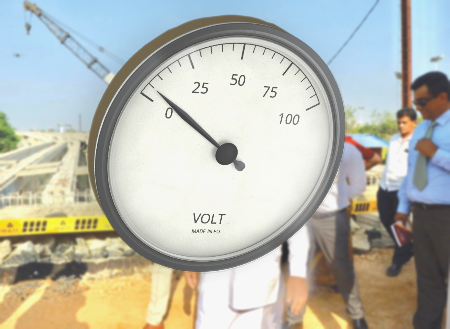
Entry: 5 V
